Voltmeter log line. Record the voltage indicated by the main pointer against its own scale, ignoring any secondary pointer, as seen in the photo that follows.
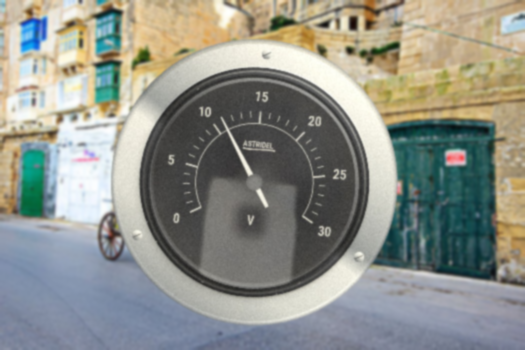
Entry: 11 V
